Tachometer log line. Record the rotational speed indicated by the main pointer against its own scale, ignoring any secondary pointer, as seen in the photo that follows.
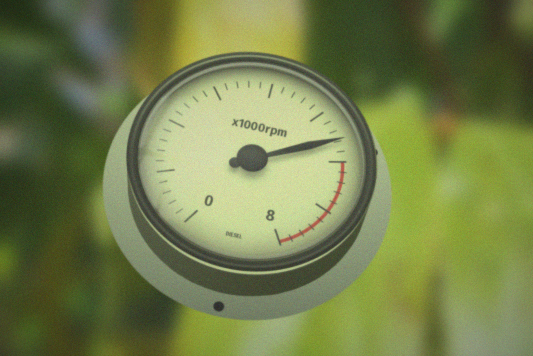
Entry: 5600 rpm
